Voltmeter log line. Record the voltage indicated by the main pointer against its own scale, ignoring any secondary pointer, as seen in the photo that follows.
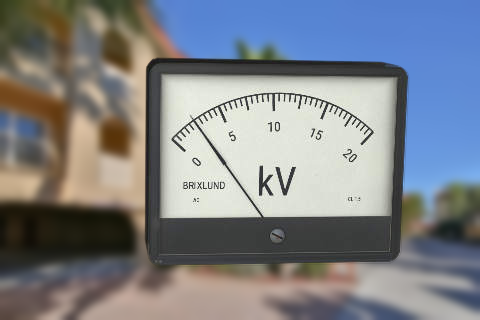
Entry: 2.5 kV
